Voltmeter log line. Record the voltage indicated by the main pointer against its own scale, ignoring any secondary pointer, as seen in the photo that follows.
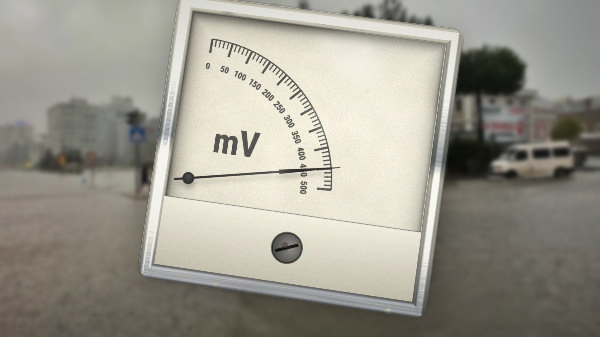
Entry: 450 mV
